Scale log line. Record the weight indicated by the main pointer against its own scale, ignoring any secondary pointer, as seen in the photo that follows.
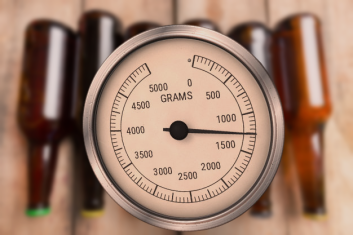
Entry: 1250 g
